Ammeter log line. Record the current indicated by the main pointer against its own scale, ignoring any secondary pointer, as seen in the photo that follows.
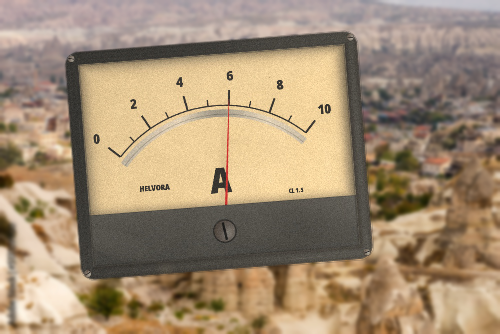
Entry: 6 A
